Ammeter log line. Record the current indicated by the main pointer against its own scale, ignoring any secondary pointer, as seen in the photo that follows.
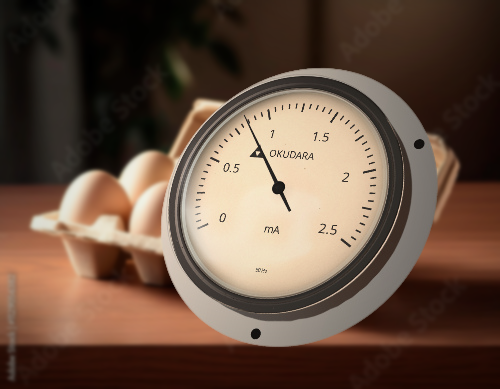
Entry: 0.85 mA
